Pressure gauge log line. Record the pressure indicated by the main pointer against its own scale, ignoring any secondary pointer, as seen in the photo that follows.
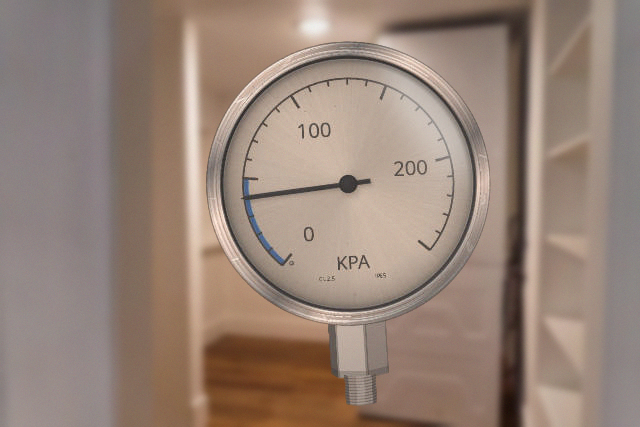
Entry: 40 kPa
